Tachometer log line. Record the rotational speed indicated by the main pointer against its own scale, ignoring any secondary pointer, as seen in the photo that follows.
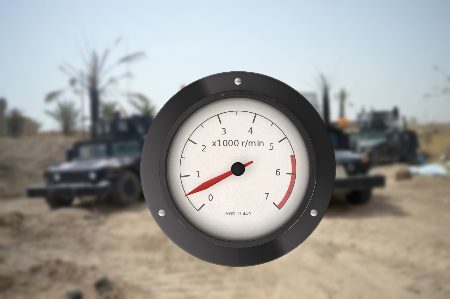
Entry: 500 rpm
